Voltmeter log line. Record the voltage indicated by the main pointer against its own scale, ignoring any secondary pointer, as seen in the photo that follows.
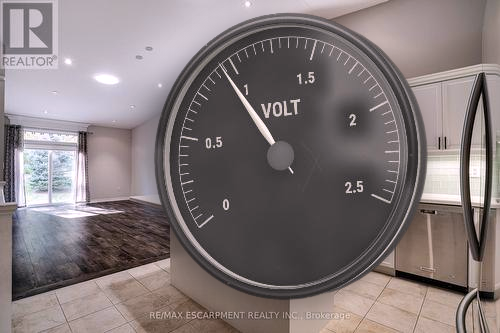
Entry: 0.95 V
